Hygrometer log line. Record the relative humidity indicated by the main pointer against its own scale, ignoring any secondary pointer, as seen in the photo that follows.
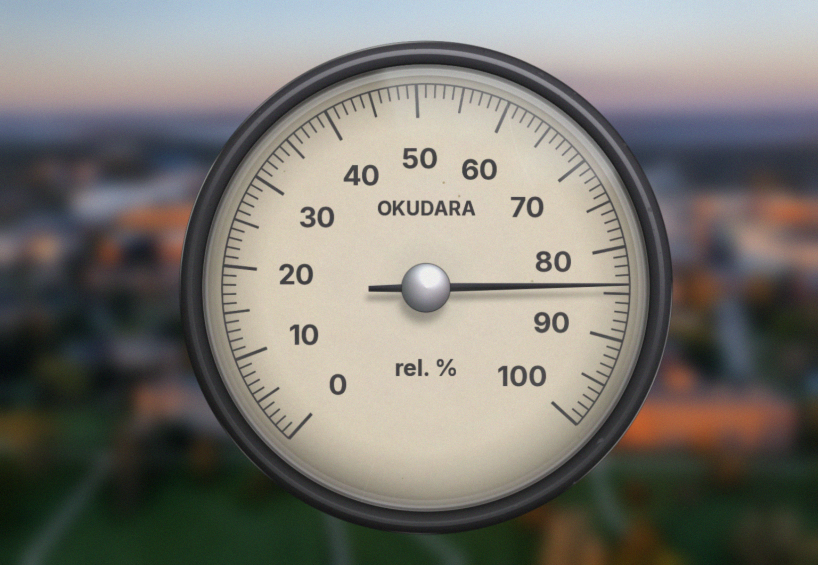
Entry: 84 %
